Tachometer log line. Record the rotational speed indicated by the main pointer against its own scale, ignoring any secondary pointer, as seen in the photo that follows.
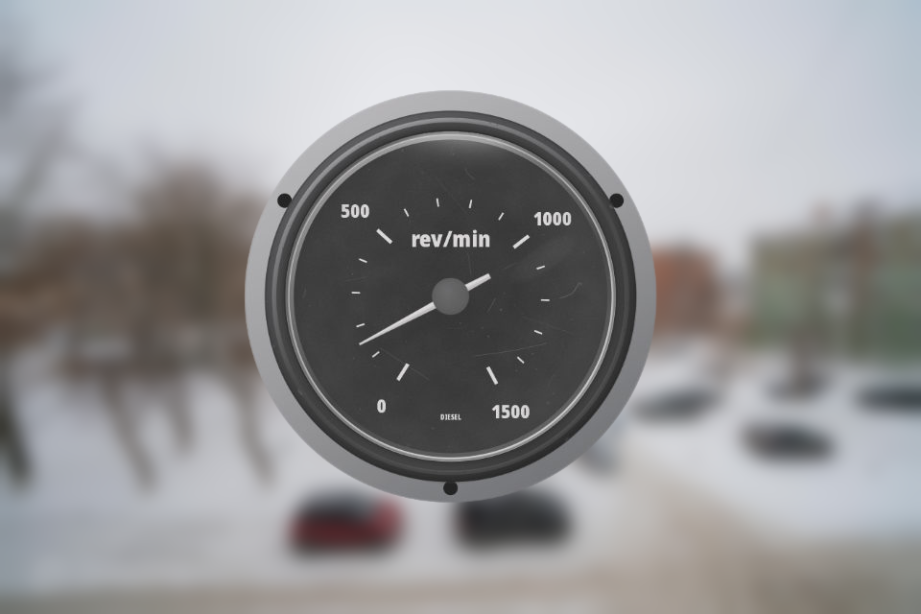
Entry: 150 rpm
